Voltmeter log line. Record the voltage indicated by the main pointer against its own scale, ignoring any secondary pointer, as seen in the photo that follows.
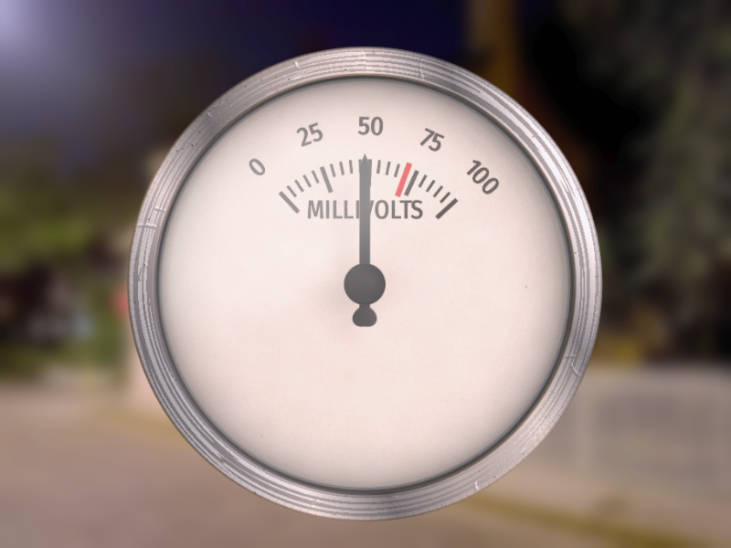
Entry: 47.5 mV
